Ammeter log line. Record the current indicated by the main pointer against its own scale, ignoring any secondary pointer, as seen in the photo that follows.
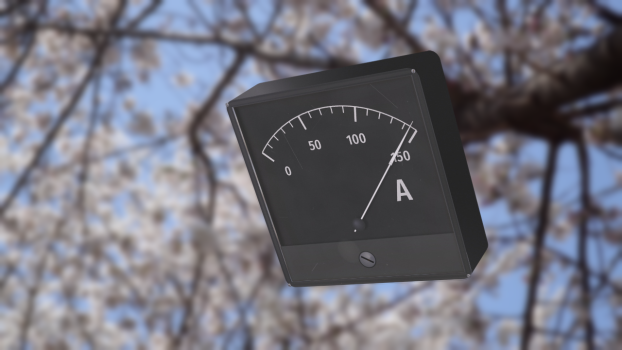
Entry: 145 A
